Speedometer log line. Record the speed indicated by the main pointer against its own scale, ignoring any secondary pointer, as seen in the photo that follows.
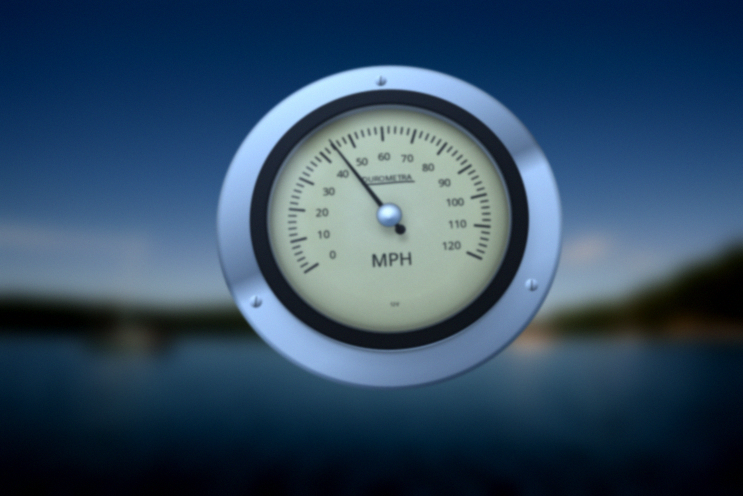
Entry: 44 mph
